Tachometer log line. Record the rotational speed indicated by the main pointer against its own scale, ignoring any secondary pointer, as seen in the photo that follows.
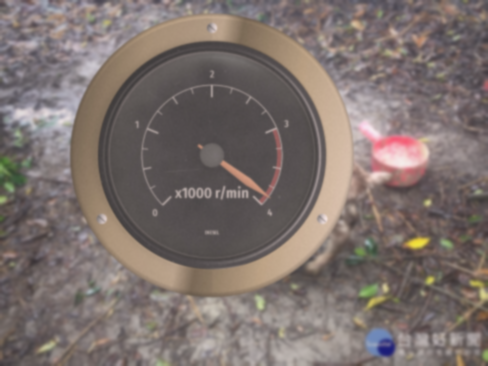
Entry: 3875 rpm
